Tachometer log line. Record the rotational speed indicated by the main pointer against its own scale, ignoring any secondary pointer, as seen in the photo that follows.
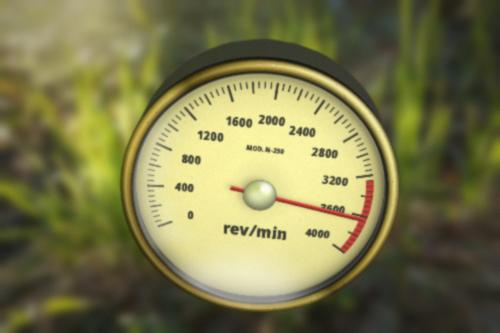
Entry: 3600 rpm
